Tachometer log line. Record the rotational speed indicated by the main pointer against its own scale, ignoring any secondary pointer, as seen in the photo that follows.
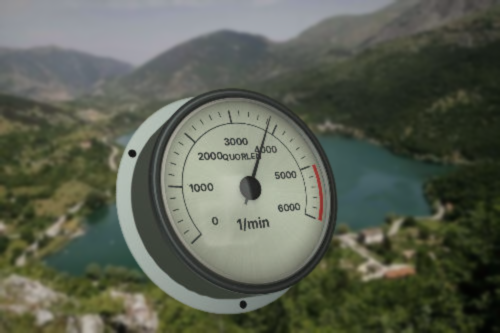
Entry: 3800 rpm
